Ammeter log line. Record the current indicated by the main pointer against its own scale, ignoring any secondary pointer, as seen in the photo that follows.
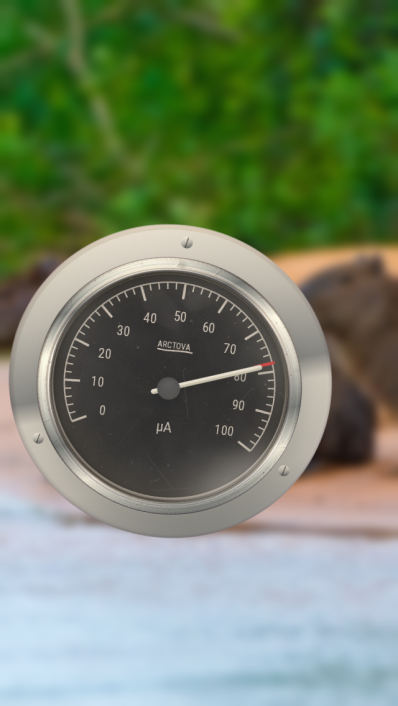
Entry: 78 µA
